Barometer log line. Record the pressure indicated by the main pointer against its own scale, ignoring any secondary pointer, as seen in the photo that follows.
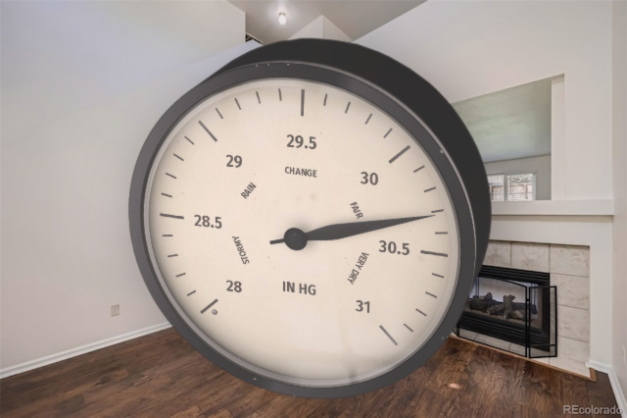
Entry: 30.3 inHg
